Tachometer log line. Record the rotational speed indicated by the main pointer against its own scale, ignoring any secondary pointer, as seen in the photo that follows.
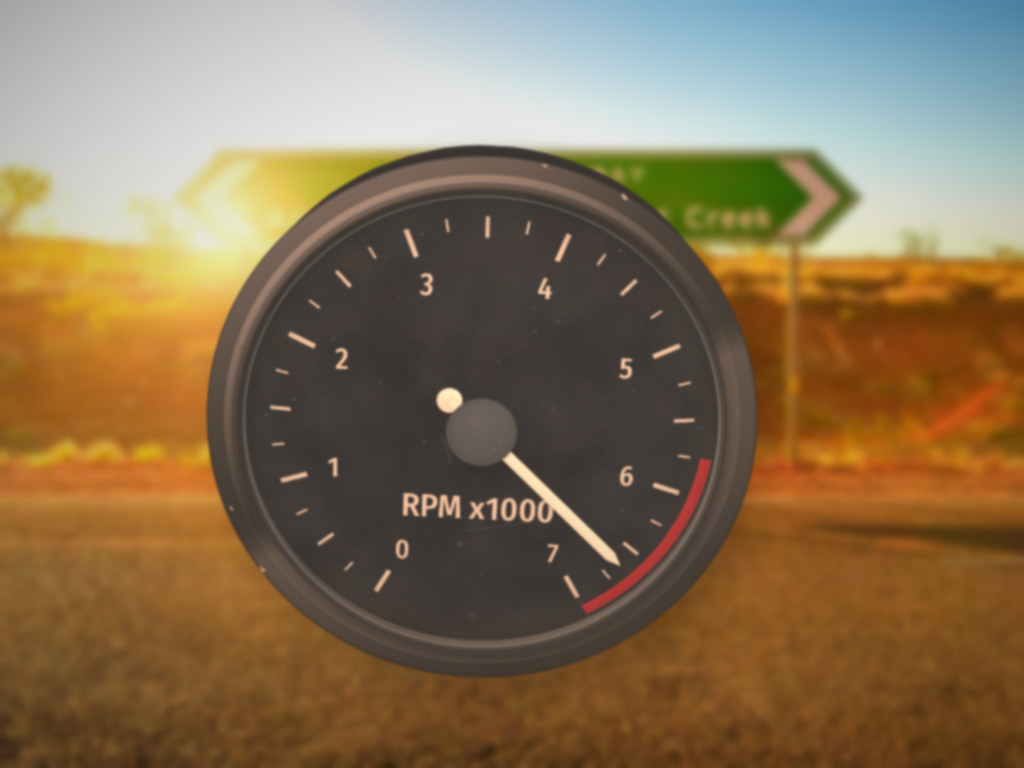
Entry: 6625 rpm
